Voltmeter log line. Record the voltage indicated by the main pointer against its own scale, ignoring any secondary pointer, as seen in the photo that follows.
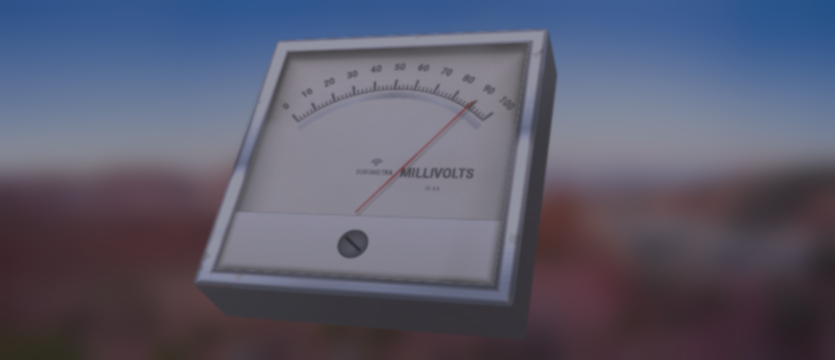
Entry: 90 mV
